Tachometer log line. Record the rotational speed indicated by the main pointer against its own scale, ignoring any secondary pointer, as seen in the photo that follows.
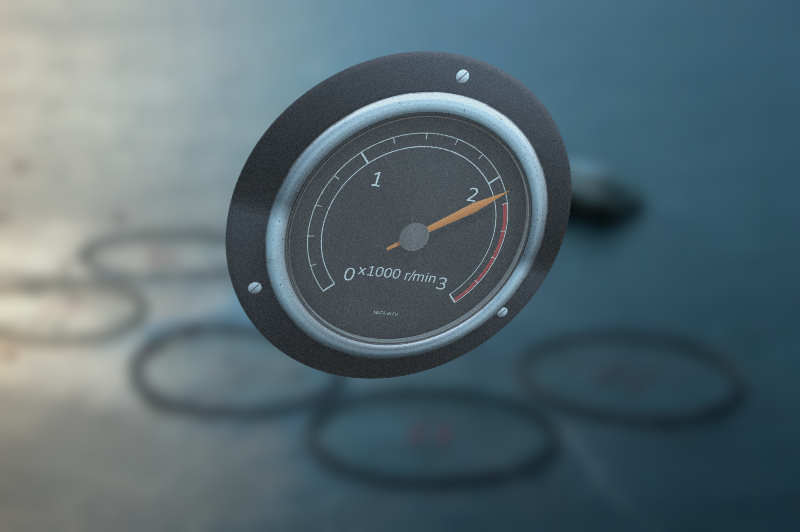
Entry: 2100 rpm
